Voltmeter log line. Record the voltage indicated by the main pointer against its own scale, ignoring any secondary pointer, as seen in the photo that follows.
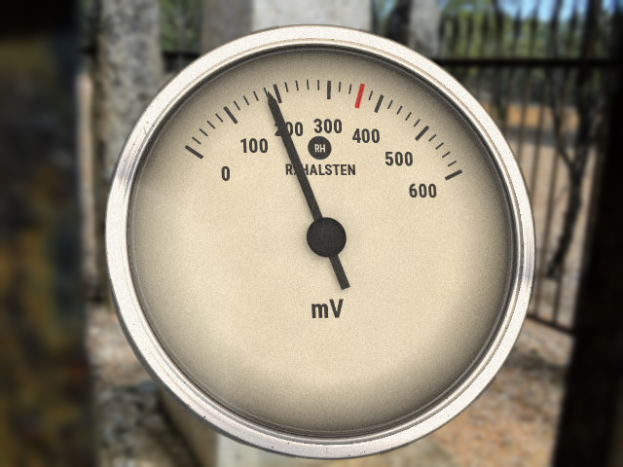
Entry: 180 mV
